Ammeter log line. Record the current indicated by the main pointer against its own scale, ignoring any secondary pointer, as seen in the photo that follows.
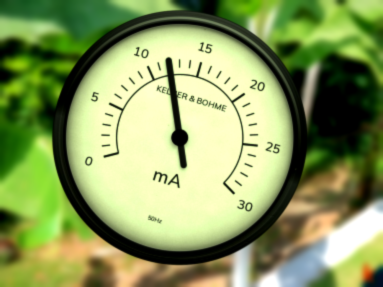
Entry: 12 mA
